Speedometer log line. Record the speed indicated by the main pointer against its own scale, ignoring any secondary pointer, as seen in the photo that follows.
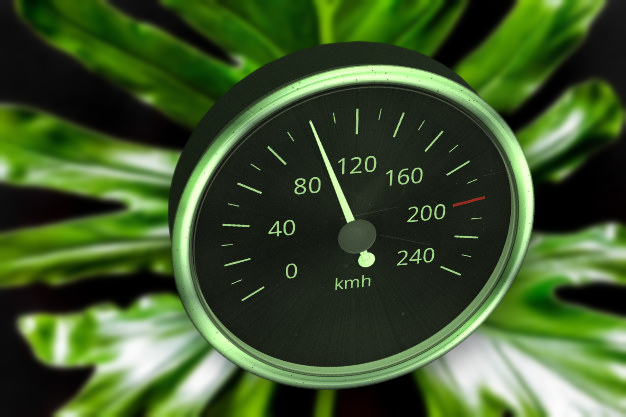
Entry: 100 km/h
